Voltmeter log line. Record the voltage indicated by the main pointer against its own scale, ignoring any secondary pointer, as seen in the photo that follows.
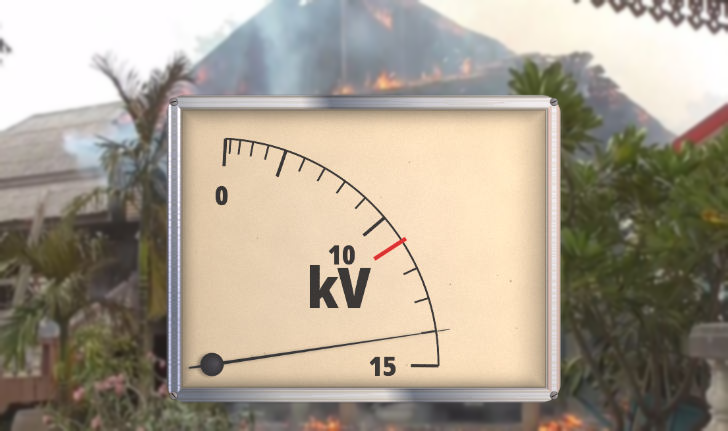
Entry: 14 kV
